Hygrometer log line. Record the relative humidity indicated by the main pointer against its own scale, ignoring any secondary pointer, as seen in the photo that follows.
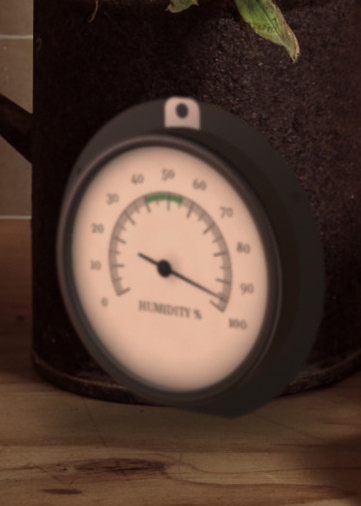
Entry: 95 %
